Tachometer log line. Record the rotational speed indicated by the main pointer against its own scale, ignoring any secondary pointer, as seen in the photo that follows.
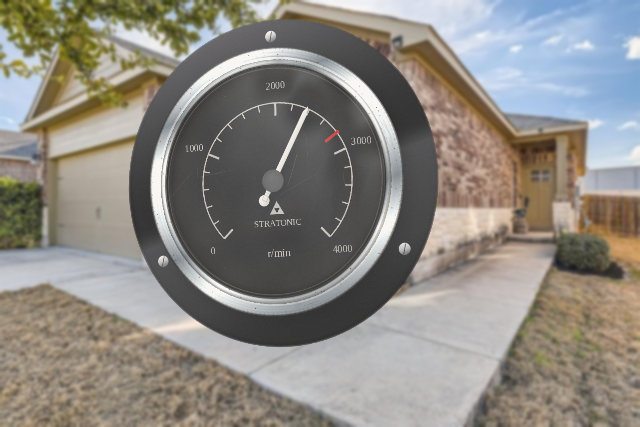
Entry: 2400 rpm
